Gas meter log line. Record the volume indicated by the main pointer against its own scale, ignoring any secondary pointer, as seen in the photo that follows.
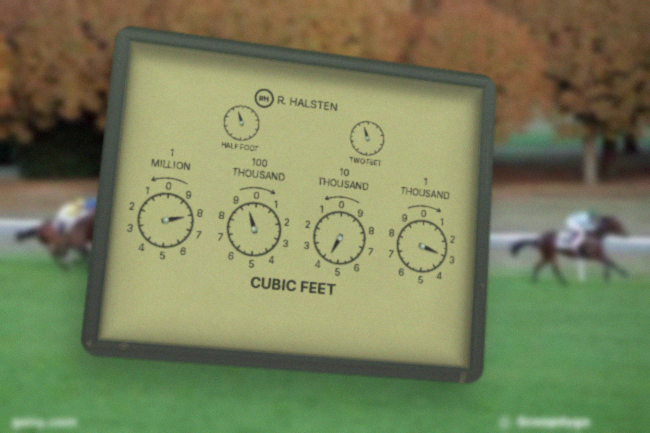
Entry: 794300 ft³
